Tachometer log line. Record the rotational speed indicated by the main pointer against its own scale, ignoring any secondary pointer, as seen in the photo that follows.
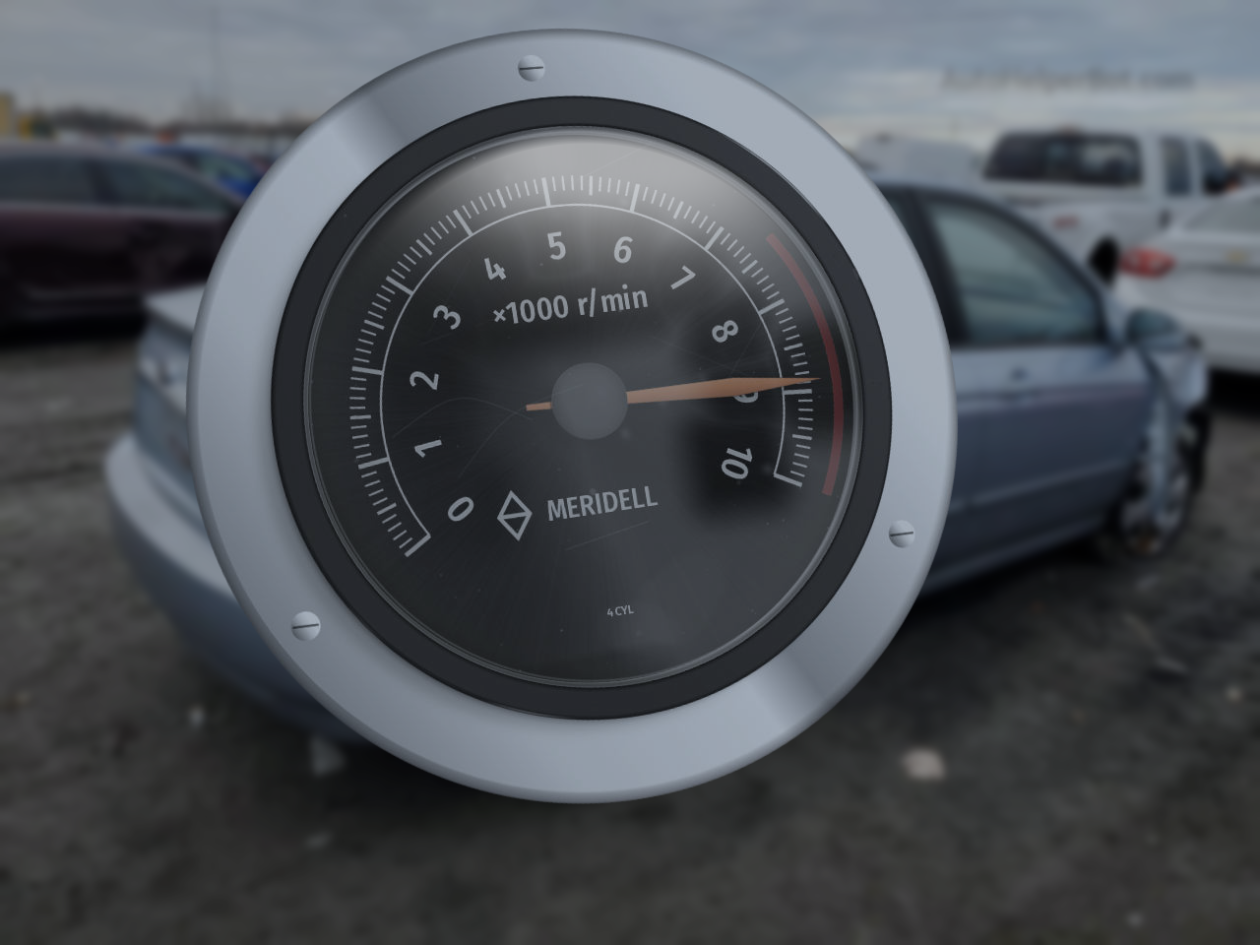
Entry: 8900 rpm
